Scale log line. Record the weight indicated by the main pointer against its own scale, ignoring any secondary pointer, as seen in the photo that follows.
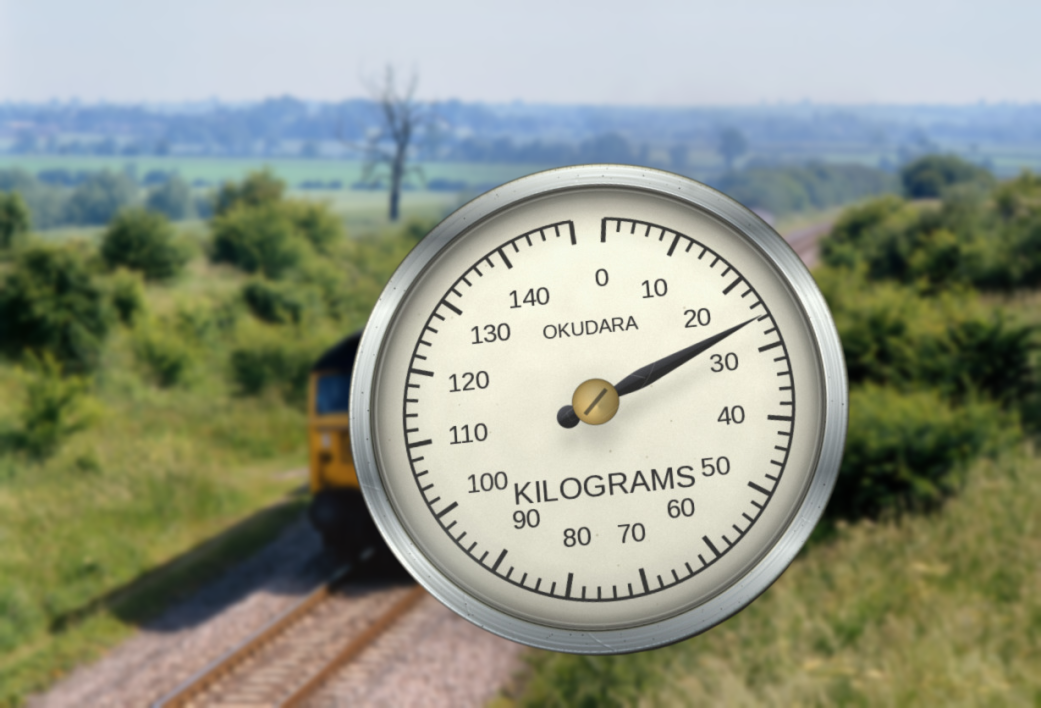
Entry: 26 kg
